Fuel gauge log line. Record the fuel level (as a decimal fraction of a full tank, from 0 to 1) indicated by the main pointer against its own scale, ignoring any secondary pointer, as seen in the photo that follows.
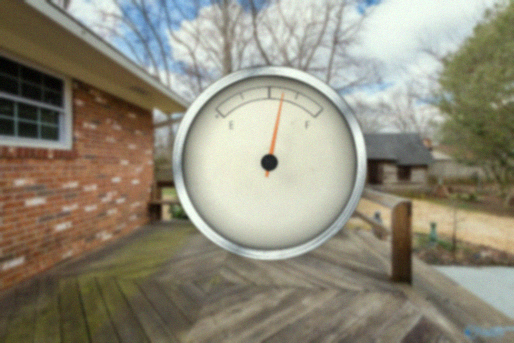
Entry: 0.625
